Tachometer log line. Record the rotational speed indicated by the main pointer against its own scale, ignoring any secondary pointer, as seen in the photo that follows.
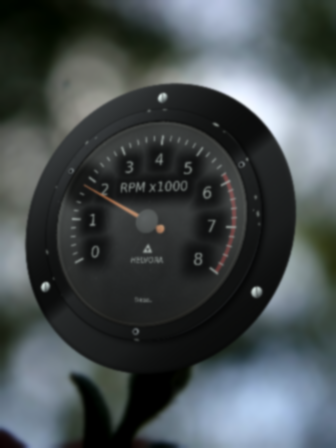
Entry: 1800 rpm
